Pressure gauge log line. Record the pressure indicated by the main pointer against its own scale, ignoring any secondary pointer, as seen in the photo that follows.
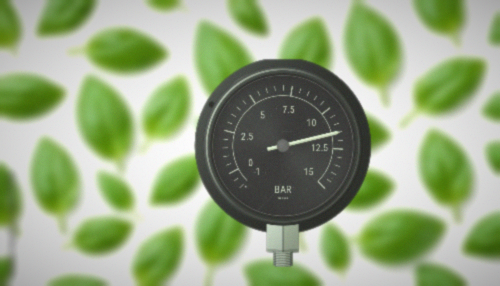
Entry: 11.5 bar
